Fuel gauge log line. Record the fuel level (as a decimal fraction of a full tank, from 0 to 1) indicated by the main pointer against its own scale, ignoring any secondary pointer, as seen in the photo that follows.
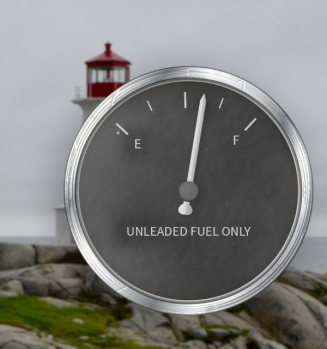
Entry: 0.625
